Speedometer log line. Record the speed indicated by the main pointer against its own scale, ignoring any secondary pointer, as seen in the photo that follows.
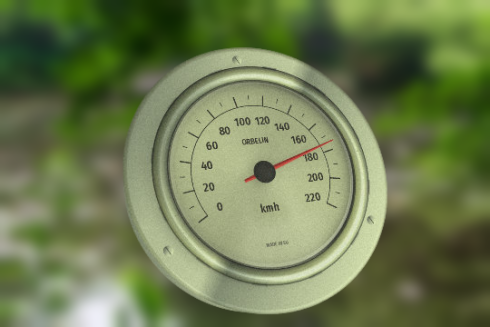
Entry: 175 km/h
